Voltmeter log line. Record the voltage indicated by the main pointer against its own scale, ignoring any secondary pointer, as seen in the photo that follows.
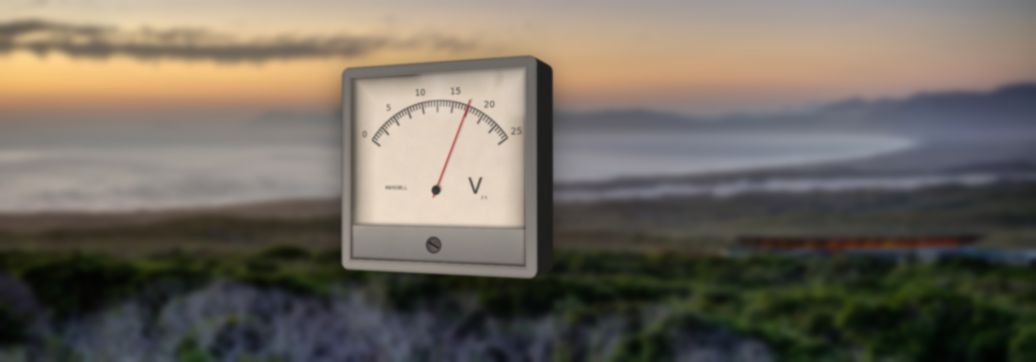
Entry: 17.5 V
